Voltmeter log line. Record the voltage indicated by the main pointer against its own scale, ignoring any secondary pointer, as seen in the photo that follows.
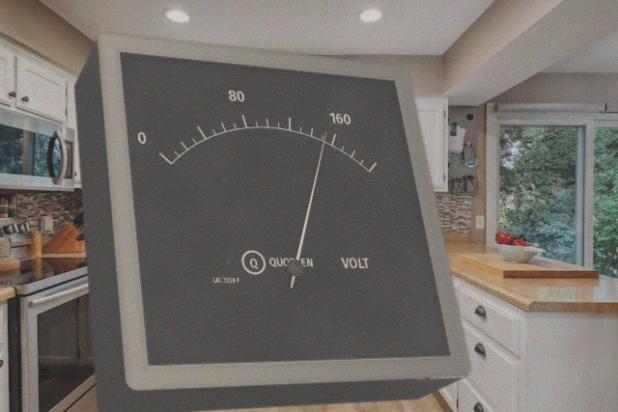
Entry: 150 V
